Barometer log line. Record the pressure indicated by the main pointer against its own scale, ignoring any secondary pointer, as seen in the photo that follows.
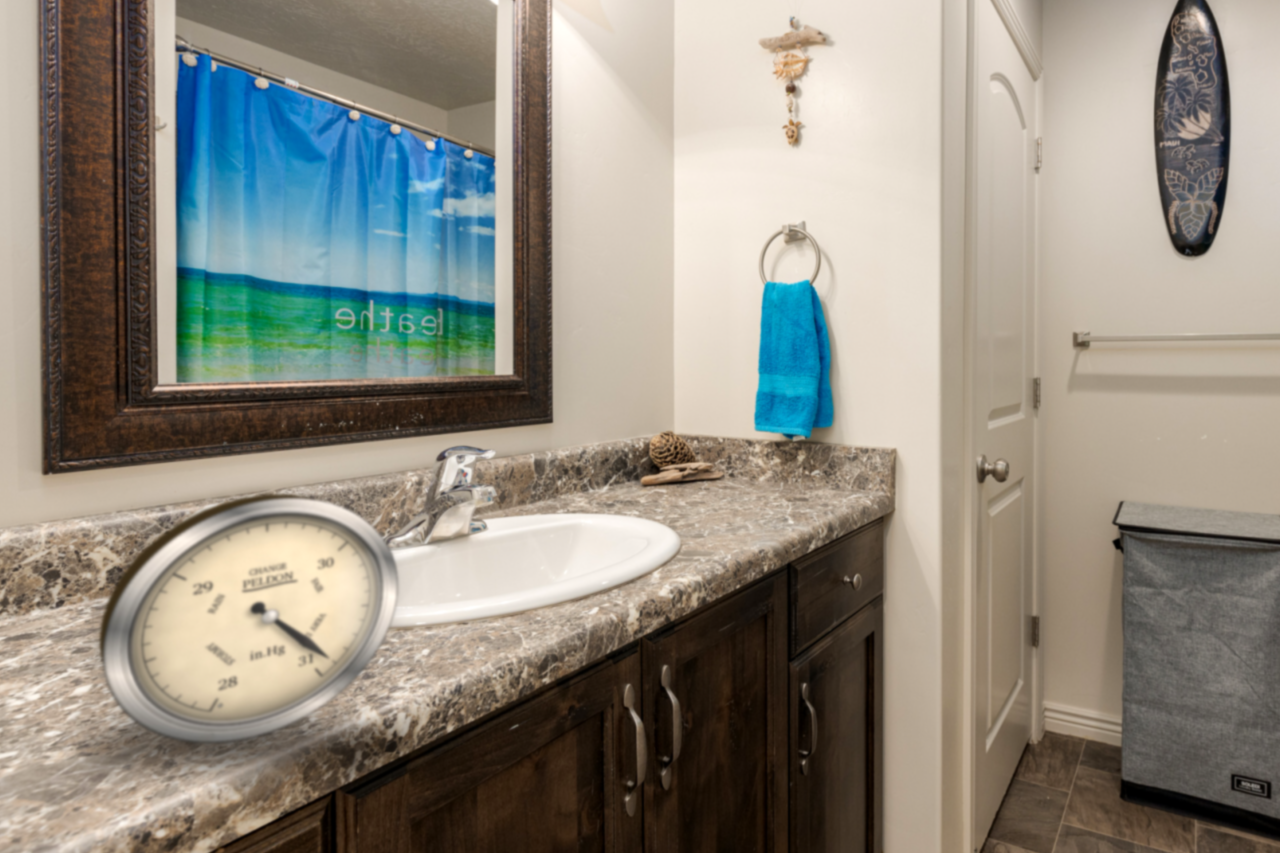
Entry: 30.9 inHg
